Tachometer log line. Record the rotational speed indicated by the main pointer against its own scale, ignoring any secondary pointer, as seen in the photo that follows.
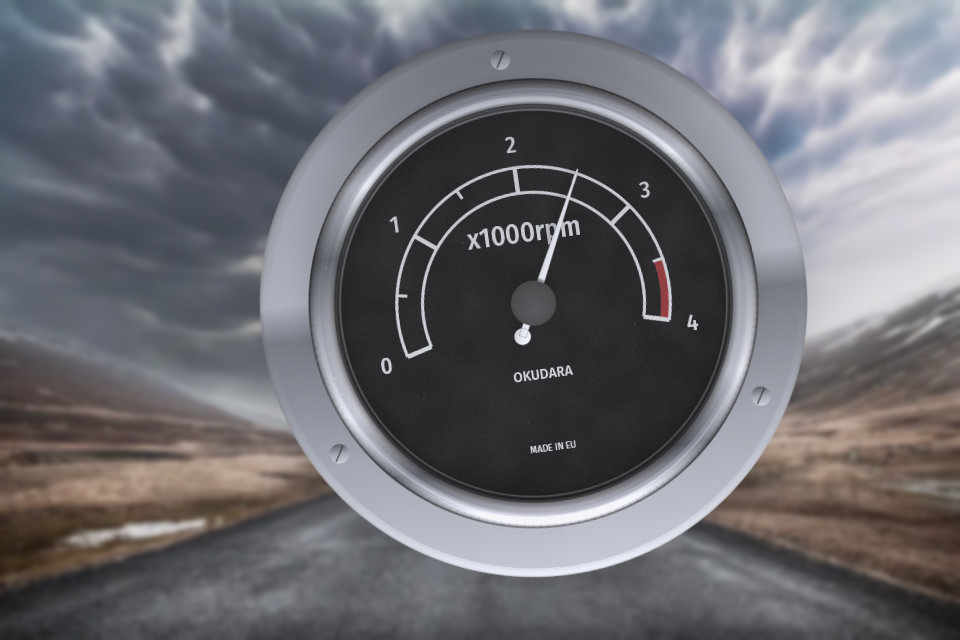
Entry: 2500 rpm
